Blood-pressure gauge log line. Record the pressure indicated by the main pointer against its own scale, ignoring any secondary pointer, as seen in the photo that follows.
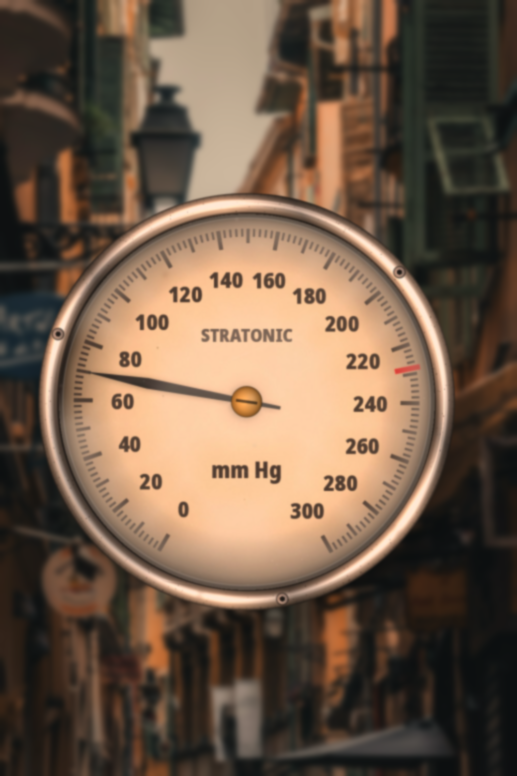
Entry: 70 mmHg
